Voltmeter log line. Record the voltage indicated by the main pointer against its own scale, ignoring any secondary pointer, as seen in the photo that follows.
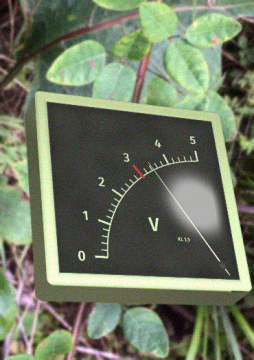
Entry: 3.4 V
